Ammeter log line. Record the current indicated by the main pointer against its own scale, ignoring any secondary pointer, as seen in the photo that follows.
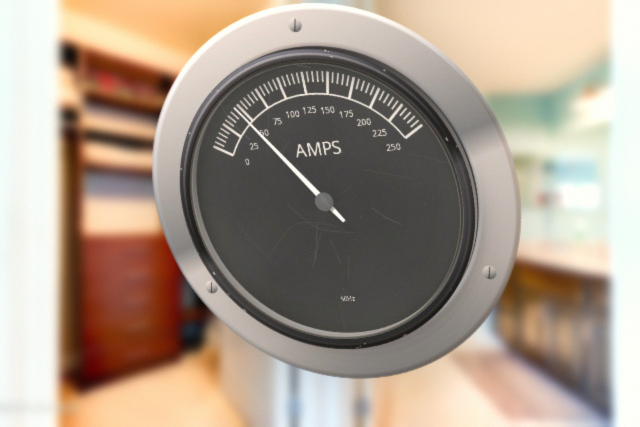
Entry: 50 A
